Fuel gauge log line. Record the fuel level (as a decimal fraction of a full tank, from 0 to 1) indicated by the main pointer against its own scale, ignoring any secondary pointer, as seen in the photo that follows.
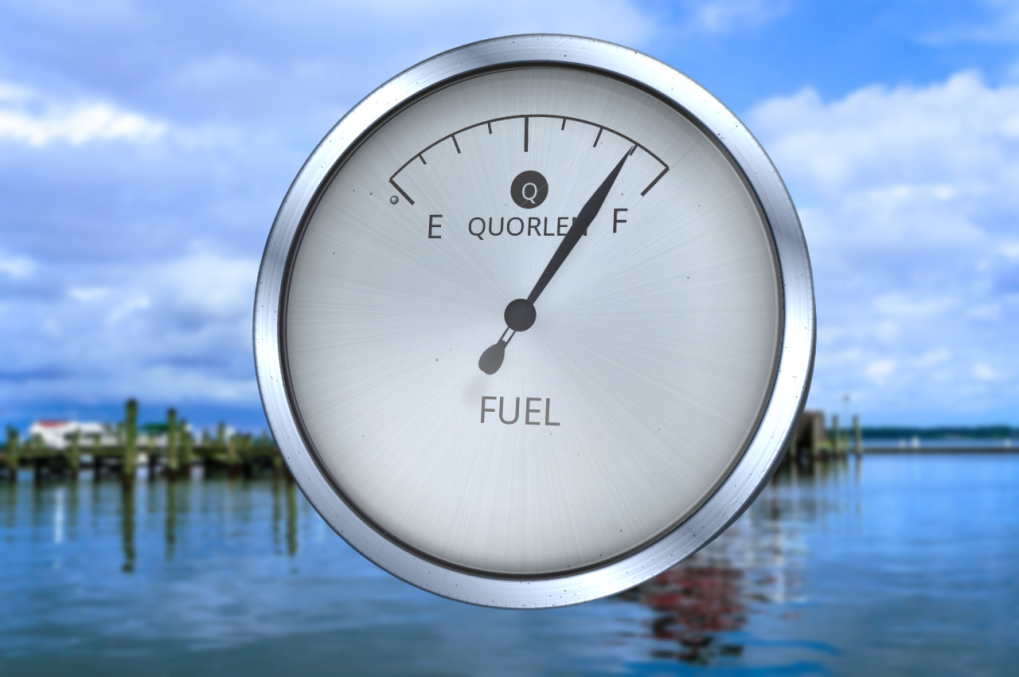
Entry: 0.875
